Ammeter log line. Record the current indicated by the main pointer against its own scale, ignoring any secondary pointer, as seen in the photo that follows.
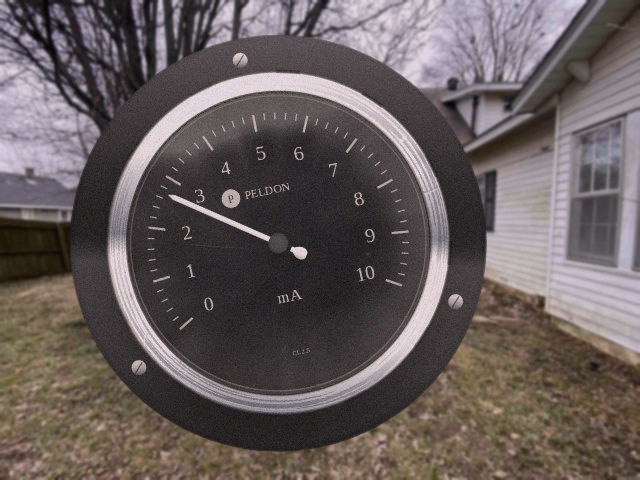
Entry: 2.7 mA
